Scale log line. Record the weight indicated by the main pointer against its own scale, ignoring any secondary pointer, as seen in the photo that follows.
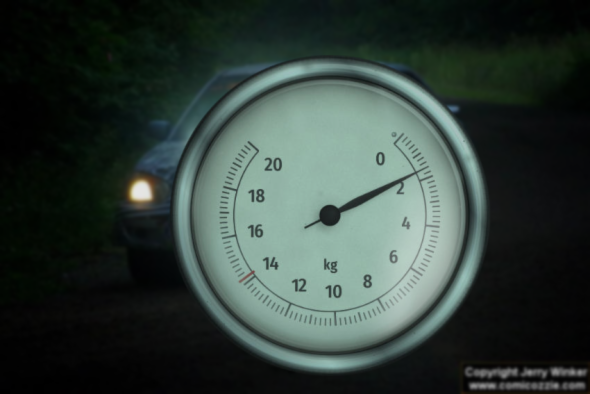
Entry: 1.6 kg
